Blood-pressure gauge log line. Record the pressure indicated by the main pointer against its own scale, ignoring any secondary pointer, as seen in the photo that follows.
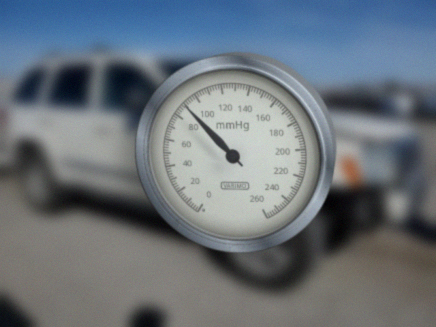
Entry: 90 mmHg
